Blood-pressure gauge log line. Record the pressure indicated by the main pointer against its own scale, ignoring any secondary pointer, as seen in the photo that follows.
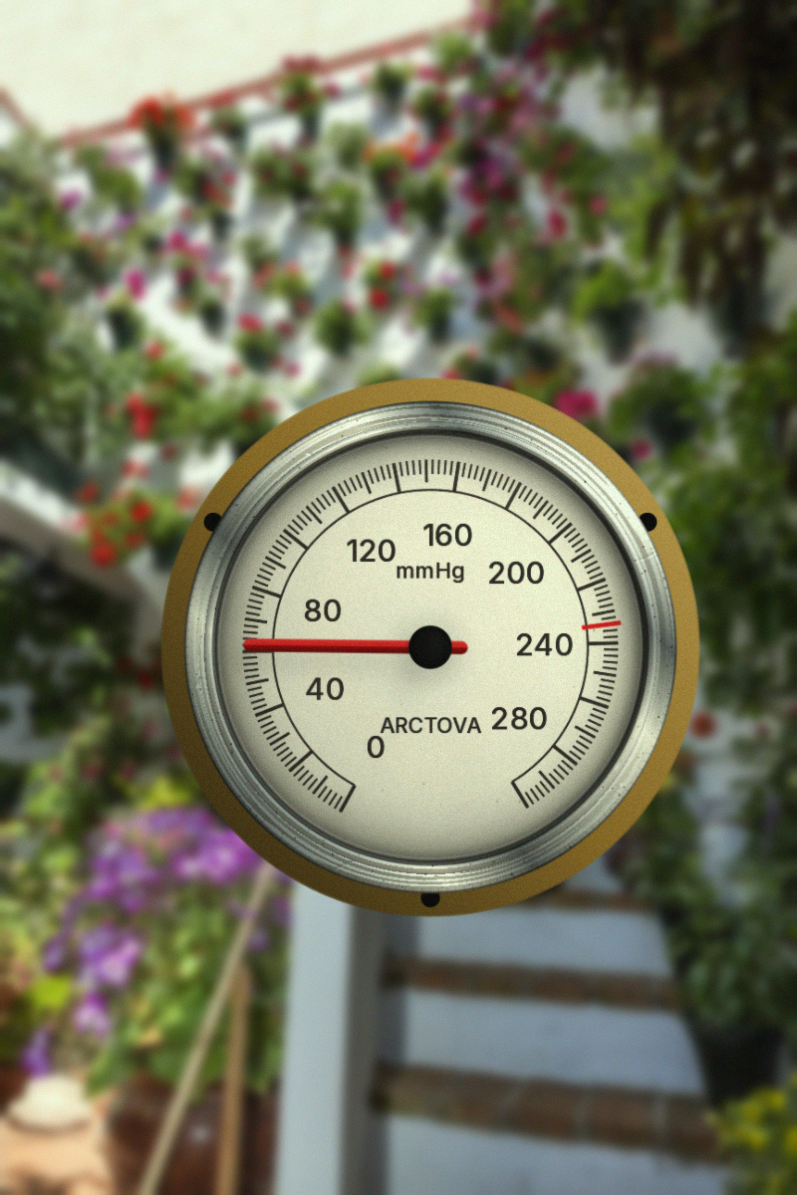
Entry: 62 mmHg
